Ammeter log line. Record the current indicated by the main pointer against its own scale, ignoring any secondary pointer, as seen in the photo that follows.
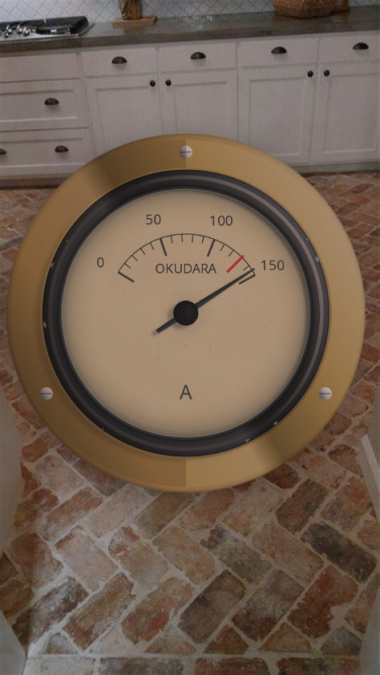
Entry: 145 A
